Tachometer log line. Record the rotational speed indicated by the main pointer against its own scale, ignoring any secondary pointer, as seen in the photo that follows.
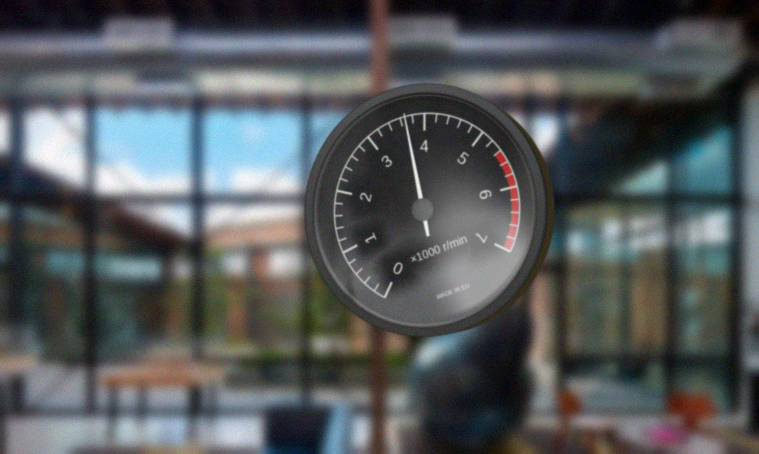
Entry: 3700 rpm
